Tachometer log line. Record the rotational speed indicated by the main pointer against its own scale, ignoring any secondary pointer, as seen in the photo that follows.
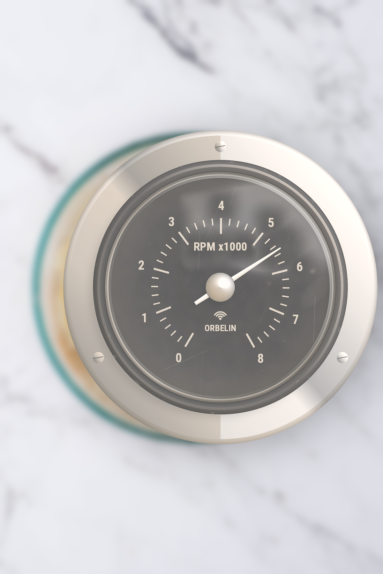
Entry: 5500 rpm
